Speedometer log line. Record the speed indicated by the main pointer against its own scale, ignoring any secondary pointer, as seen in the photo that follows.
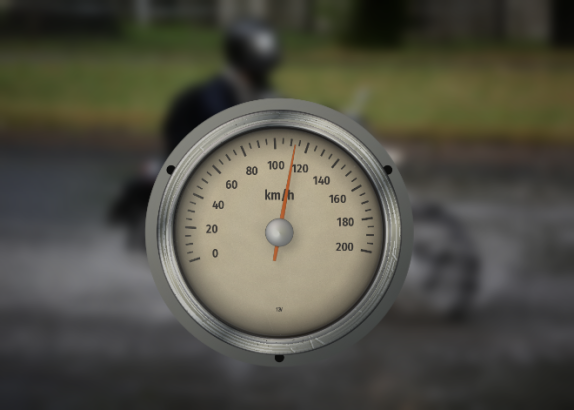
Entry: 112.5 km/h
